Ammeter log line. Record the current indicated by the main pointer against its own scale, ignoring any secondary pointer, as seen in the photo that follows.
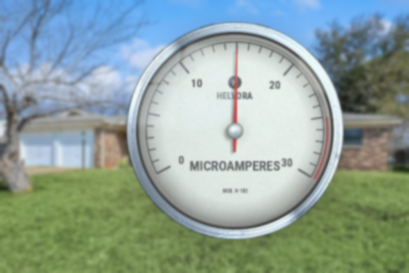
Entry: 15 µA
